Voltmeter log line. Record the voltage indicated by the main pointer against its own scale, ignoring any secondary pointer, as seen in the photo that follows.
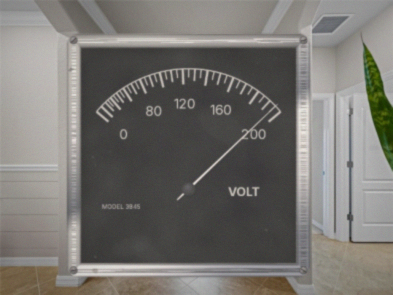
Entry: 195 V
